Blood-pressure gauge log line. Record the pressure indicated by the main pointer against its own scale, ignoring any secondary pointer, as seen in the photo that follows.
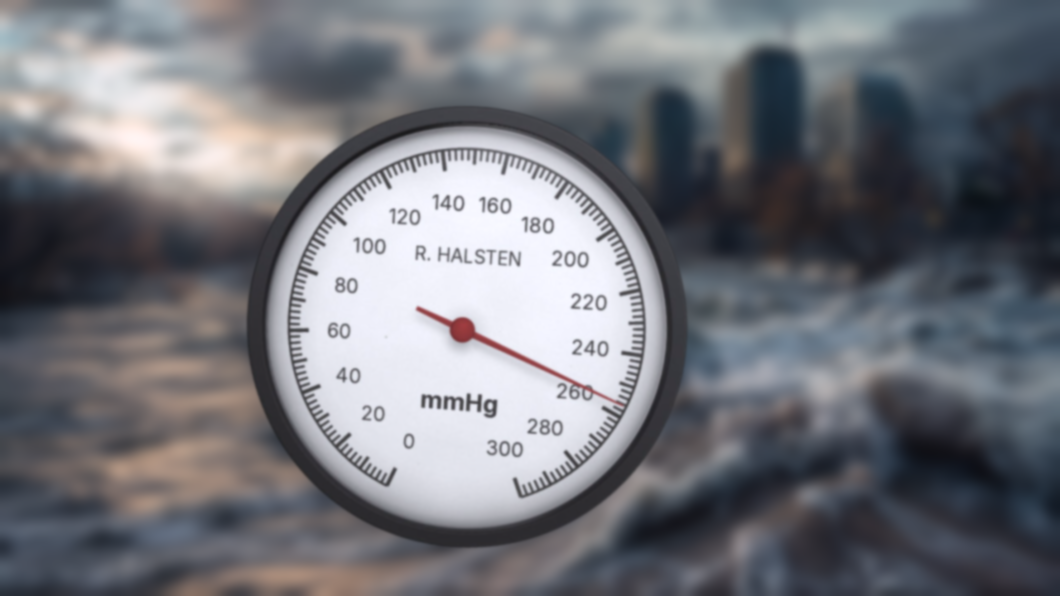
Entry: 256 mmHg
